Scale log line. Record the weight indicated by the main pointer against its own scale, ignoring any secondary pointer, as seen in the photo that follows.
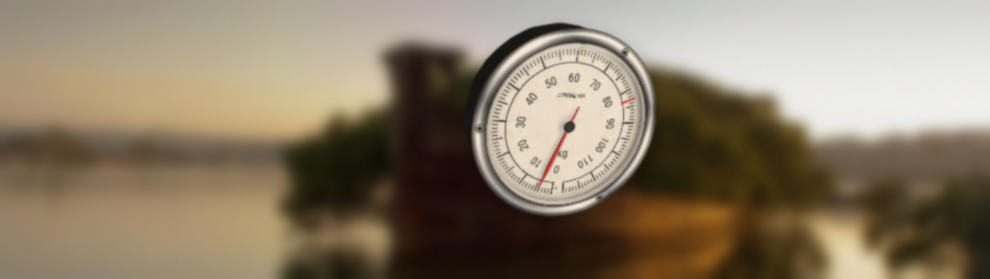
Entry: 5 kg
